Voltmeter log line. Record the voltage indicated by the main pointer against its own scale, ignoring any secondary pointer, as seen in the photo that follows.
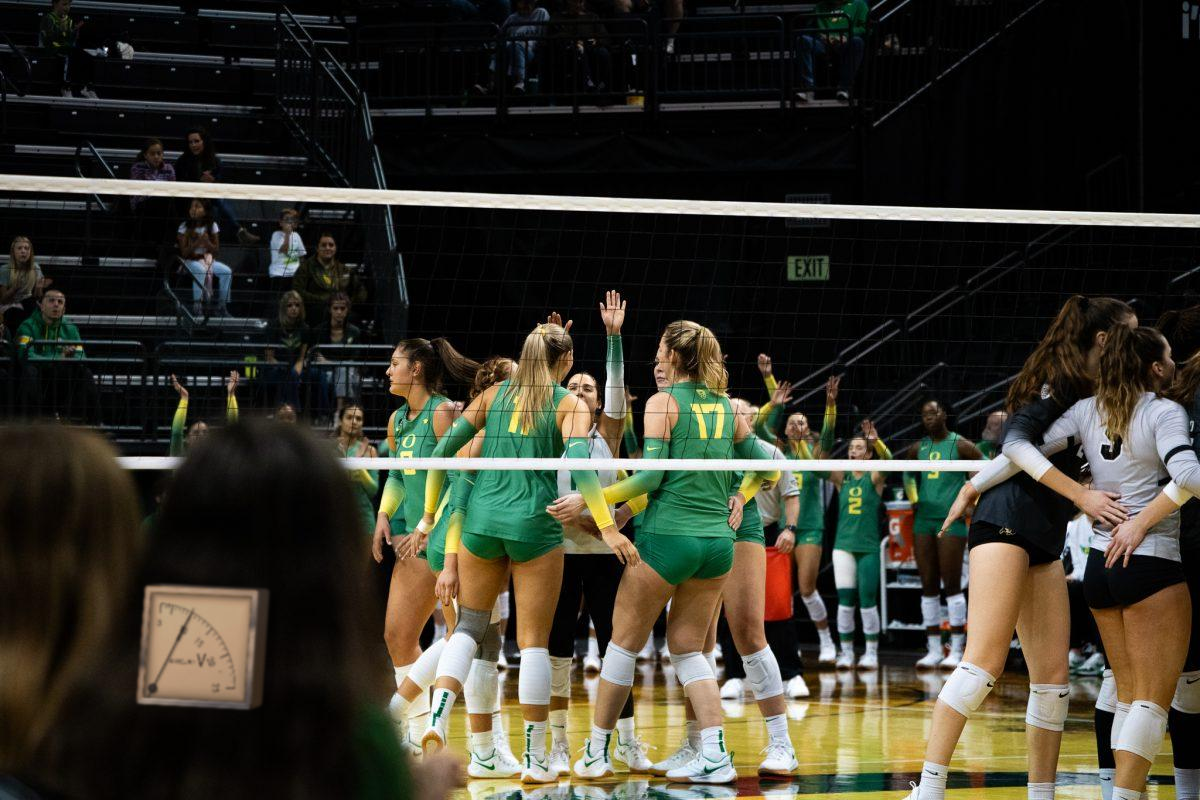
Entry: 10 V
